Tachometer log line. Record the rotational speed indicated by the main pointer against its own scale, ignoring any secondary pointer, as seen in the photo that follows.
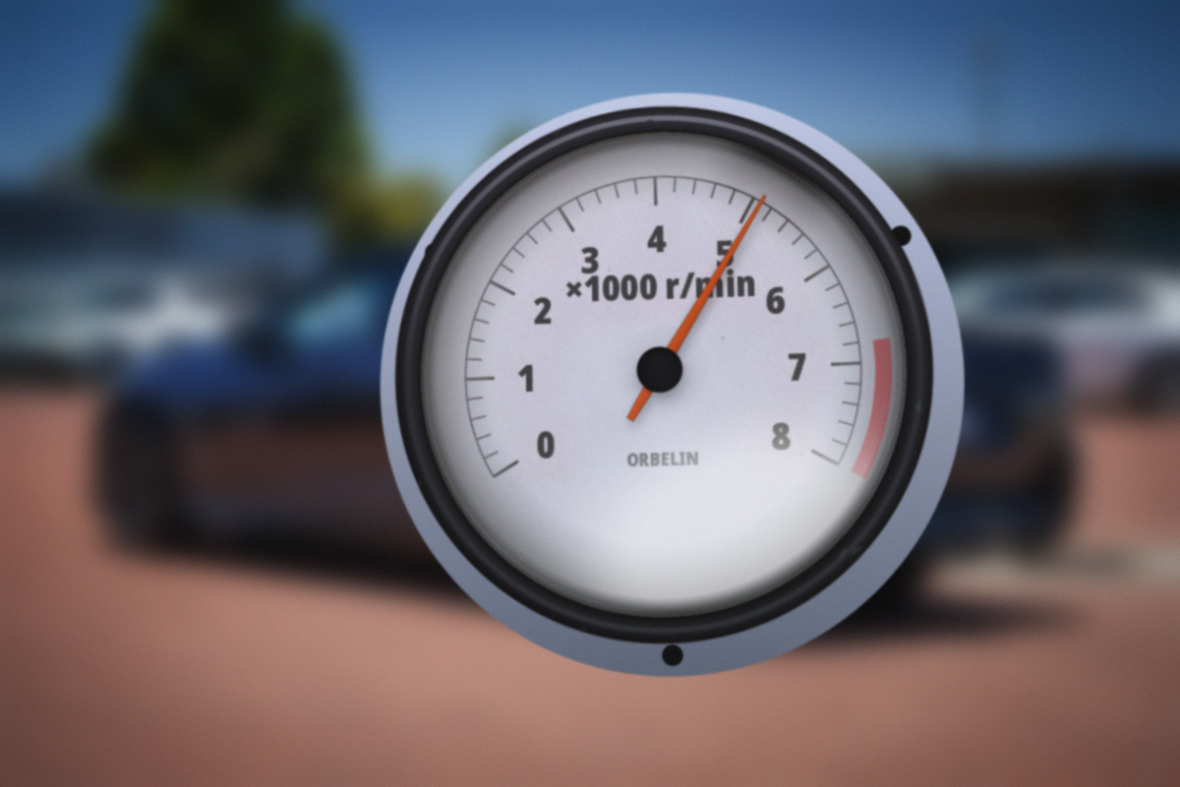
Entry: 5100 rpm
